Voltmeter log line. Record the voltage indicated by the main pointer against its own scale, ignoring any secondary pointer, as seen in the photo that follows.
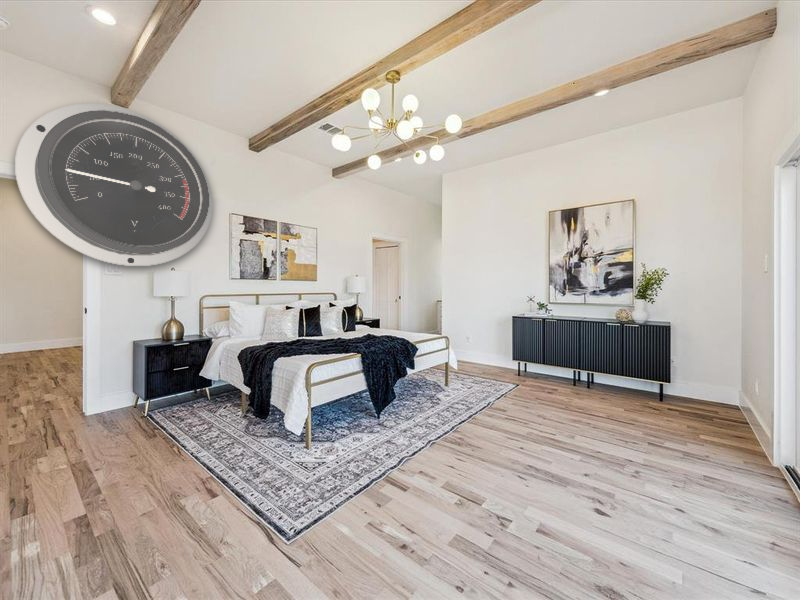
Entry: 50 V
